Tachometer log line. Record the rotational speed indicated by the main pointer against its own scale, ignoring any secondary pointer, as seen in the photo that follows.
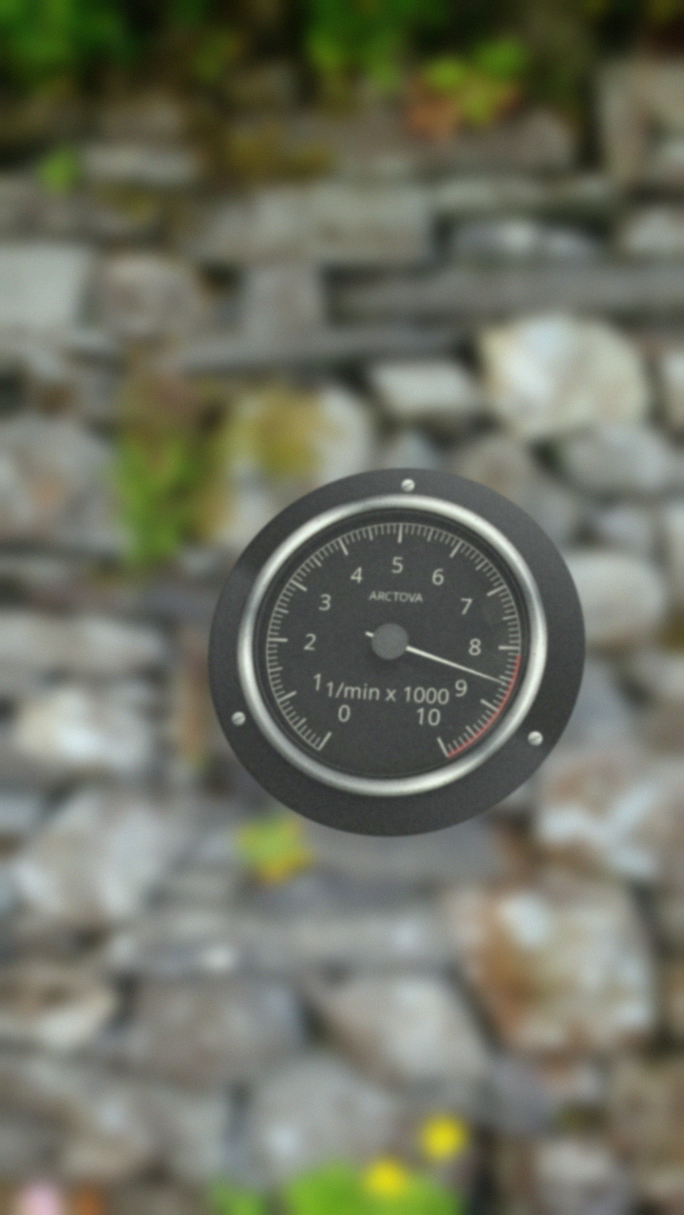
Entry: 8600 rpm
